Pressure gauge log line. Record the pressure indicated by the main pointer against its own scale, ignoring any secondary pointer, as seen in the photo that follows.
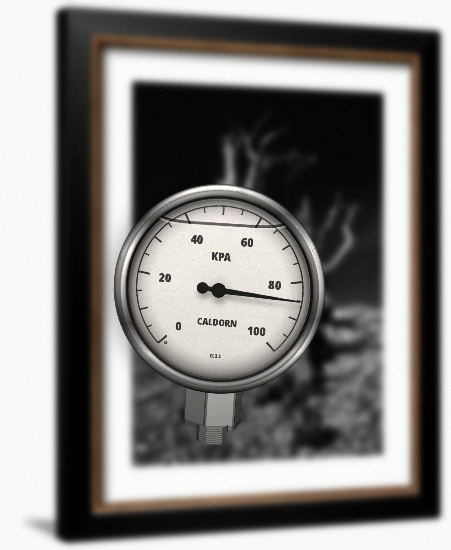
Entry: 85 kPa
